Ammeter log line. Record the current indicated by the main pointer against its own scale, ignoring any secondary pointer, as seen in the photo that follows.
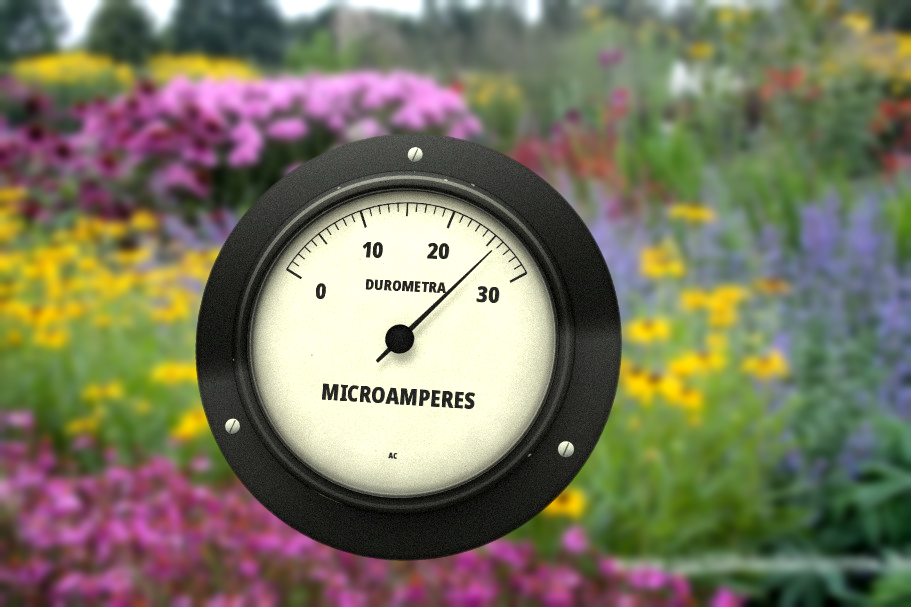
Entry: 26 µA
